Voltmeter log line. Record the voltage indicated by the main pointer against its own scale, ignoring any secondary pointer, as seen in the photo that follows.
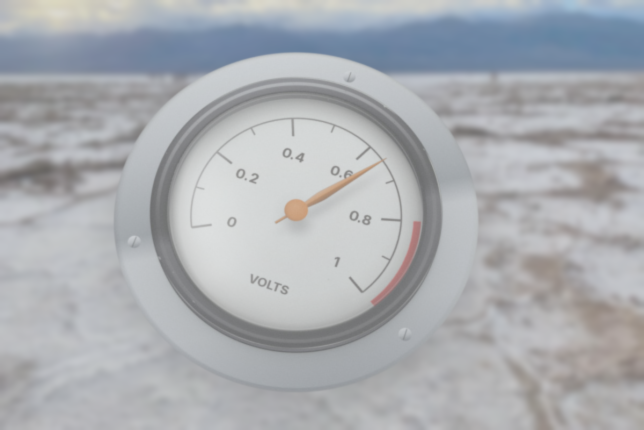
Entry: 0.65 V
